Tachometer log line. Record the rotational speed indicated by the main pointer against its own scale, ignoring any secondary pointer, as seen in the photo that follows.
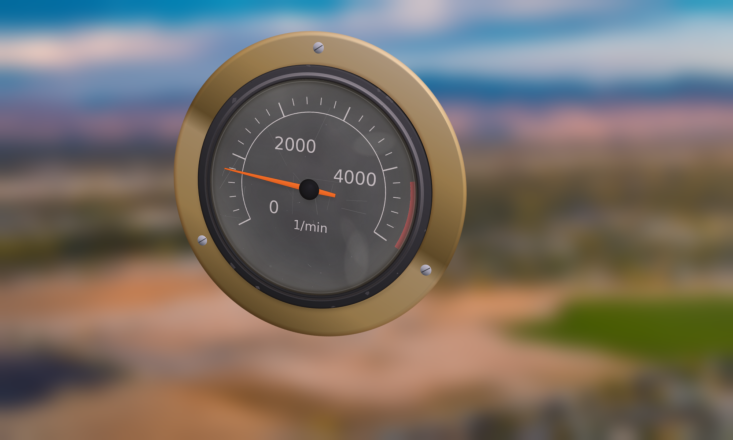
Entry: 800 rpm
